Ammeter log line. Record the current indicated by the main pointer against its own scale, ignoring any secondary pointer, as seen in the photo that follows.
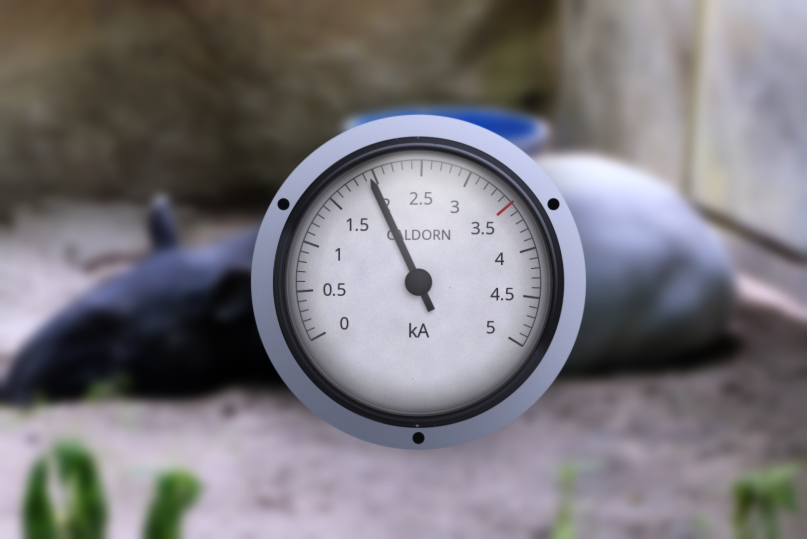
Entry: 1.95 kA
